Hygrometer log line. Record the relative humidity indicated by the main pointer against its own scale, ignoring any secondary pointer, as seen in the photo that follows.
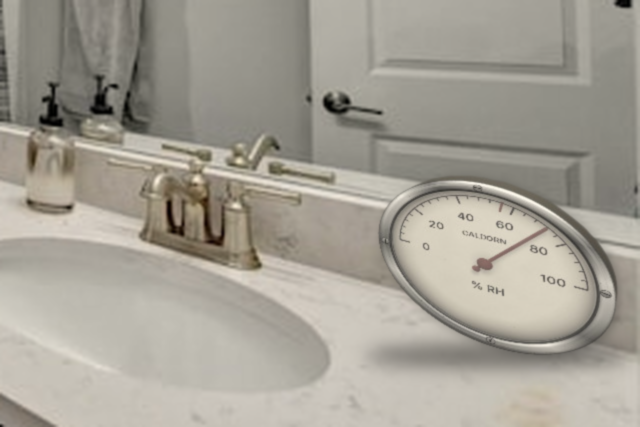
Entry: 72 %
